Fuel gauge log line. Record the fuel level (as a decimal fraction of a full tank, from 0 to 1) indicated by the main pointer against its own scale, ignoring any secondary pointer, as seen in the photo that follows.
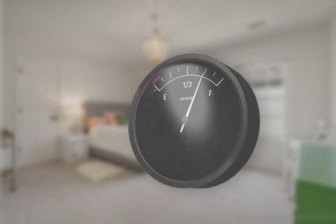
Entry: 0.75
